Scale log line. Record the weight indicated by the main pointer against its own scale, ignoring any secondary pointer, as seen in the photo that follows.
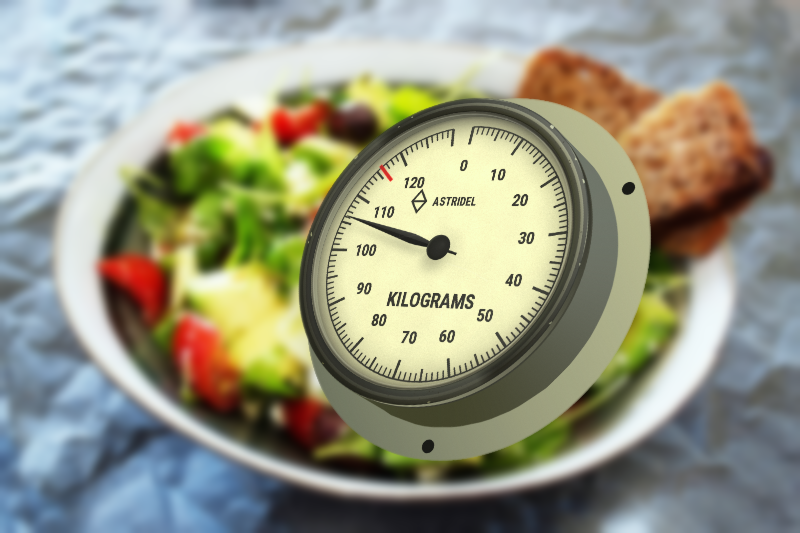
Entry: 106 kg
